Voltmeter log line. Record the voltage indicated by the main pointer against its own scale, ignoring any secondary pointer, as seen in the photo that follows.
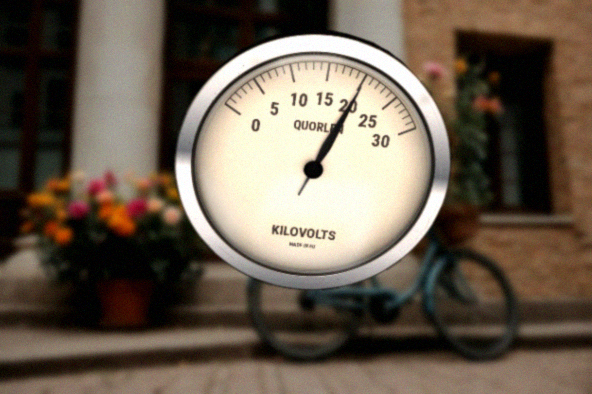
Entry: 20 kV
